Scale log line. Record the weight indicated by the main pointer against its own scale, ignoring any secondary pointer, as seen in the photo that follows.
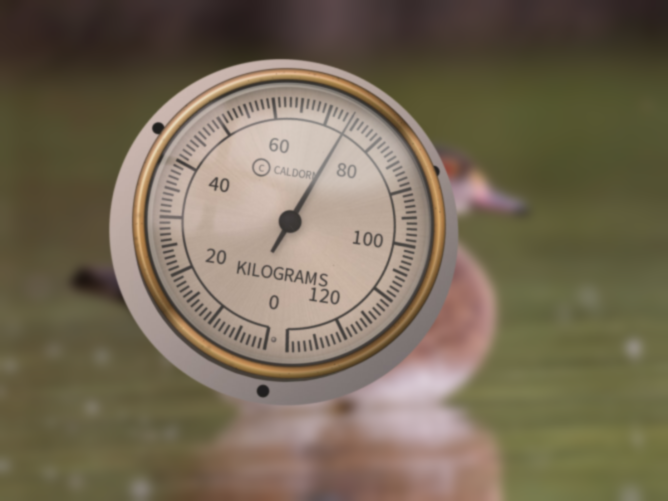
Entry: 74 kg
